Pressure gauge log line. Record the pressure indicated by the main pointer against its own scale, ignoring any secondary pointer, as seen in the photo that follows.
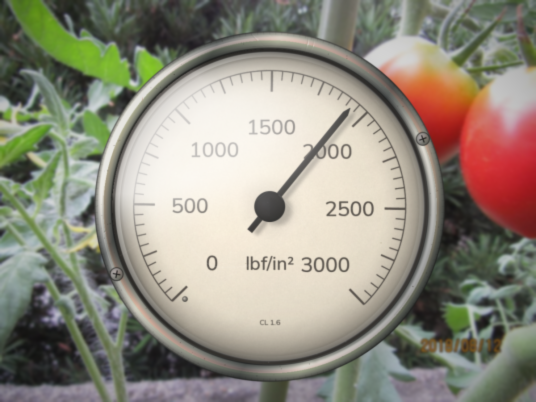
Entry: 1925 psi
